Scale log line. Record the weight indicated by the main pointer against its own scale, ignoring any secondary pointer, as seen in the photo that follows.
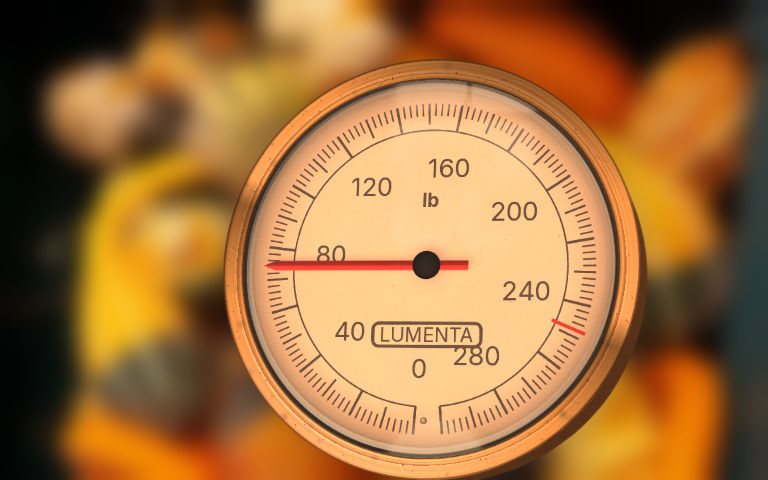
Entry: 74 lb
